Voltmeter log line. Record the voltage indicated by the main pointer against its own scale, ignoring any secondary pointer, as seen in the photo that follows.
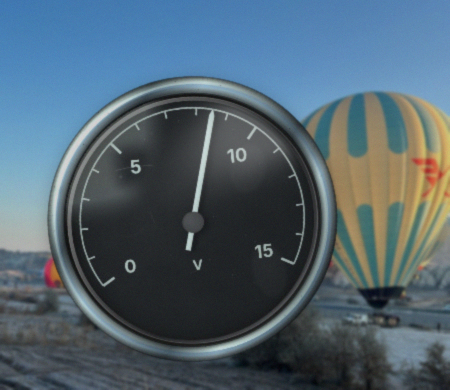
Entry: 8.5 V
